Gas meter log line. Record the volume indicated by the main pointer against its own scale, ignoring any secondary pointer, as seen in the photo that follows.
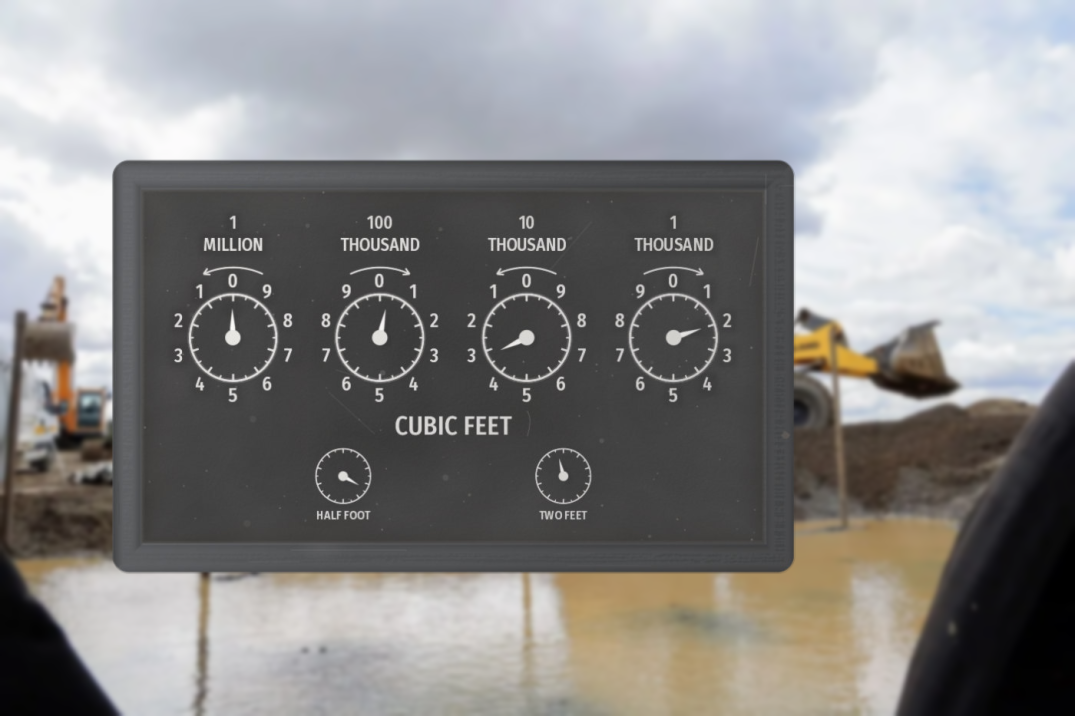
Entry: 3200 ft³
